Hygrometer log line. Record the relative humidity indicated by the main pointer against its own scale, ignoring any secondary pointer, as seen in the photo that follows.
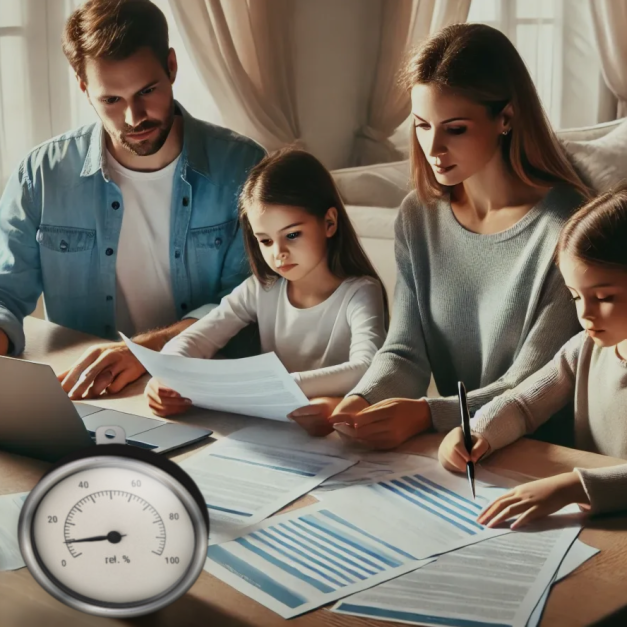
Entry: 10 %
